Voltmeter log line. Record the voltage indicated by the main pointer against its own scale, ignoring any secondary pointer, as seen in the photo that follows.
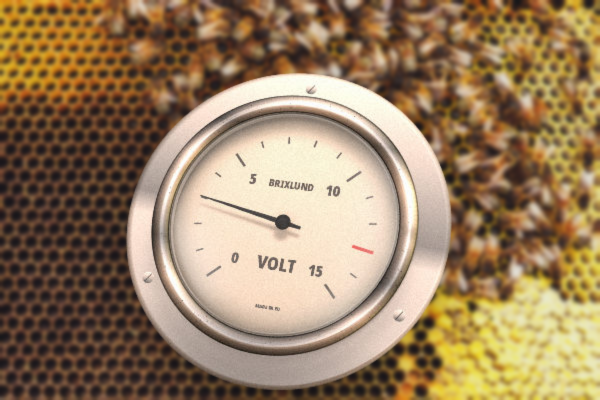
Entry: 3 V
